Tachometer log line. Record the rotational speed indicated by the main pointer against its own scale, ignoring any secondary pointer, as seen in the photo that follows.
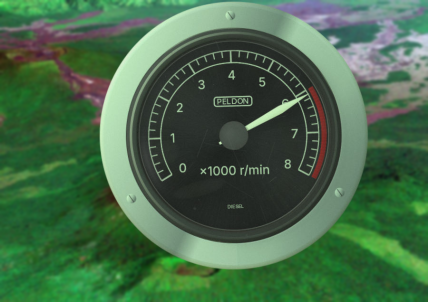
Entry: 6100 rpm
